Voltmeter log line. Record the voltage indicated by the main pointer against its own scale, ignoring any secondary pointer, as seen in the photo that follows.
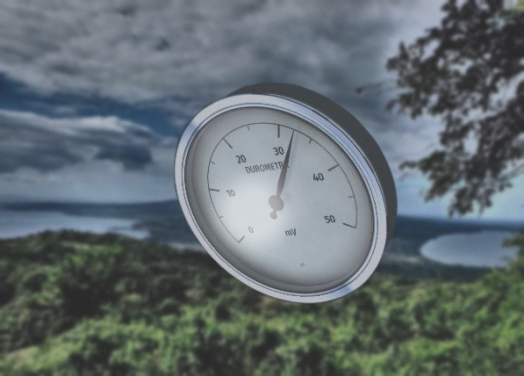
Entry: 32.5 mV
